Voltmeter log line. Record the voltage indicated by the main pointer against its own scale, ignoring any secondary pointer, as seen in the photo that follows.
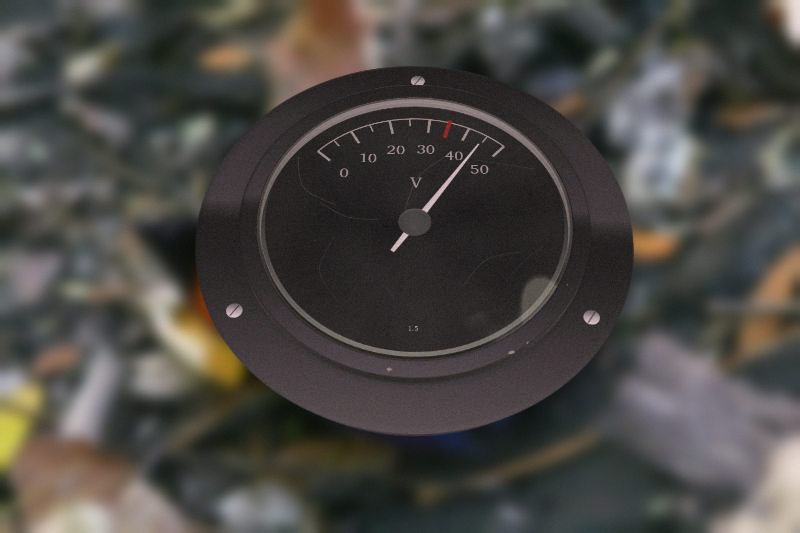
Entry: 45 V
